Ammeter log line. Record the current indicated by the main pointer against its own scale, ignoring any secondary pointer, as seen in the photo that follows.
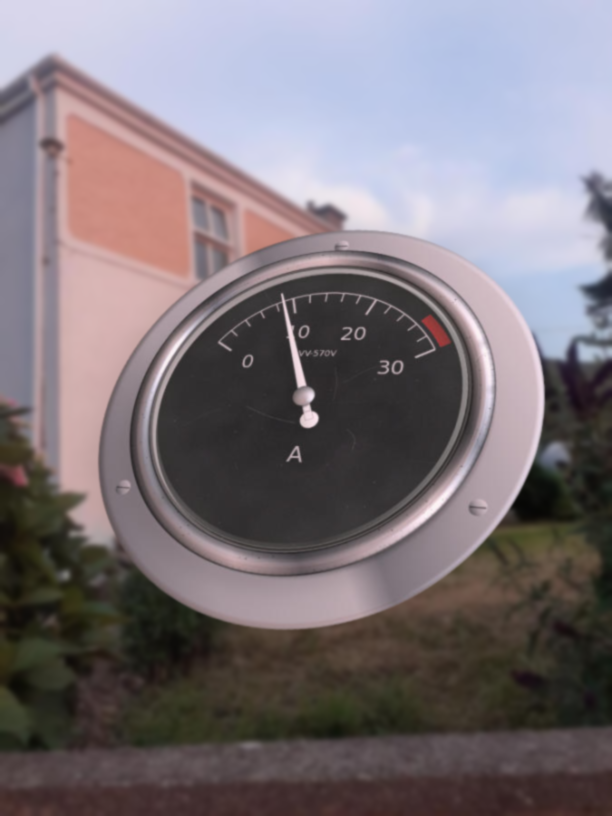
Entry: 9 A
